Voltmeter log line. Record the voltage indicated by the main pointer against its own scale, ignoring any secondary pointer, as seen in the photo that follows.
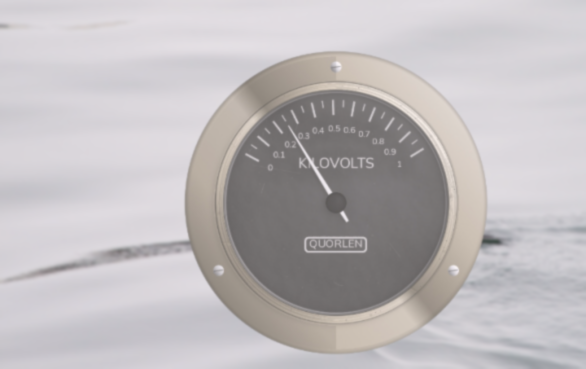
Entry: 0.25 kV
